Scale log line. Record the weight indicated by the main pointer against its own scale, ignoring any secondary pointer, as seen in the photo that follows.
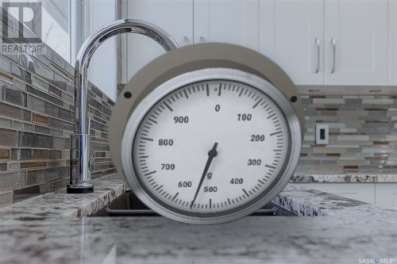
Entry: 550 g
